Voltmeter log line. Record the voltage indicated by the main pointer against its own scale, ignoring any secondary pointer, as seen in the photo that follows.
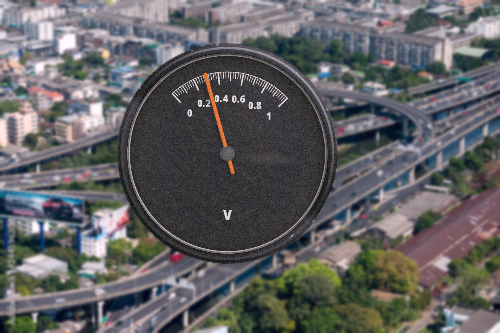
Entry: 0.3 V
